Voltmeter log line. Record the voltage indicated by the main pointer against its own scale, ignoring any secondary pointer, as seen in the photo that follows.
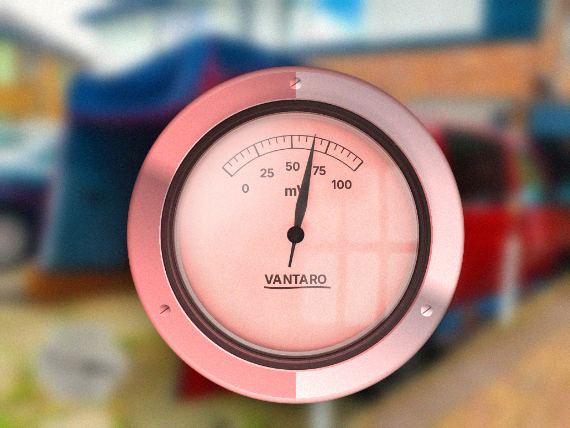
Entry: 65 mV
